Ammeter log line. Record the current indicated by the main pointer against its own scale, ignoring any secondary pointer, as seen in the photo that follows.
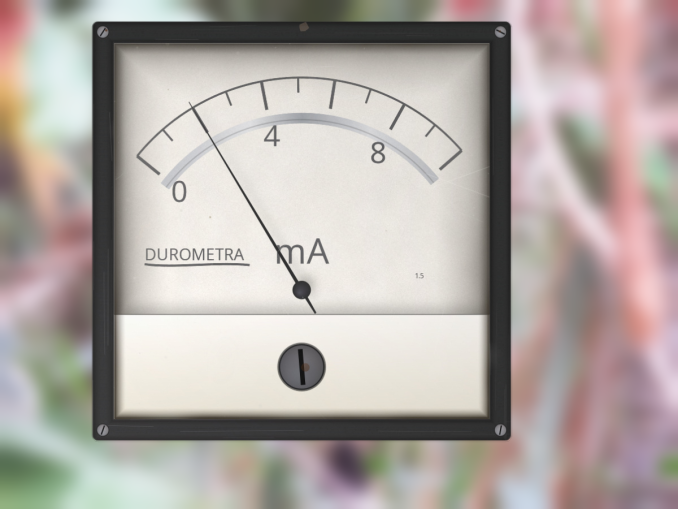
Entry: 2 mA
